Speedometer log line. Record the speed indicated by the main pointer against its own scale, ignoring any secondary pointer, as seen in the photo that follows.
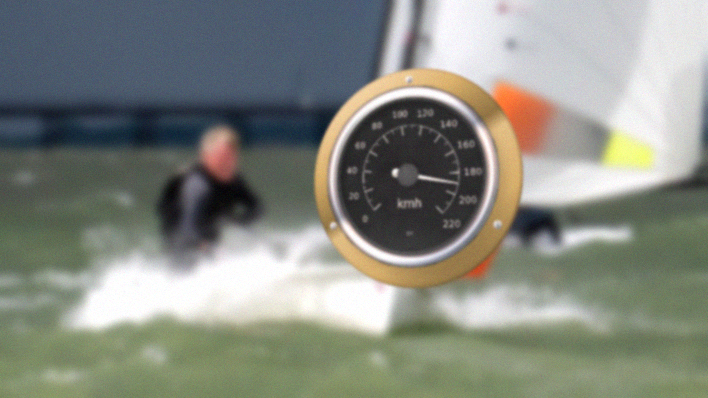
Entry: 190 km/h
